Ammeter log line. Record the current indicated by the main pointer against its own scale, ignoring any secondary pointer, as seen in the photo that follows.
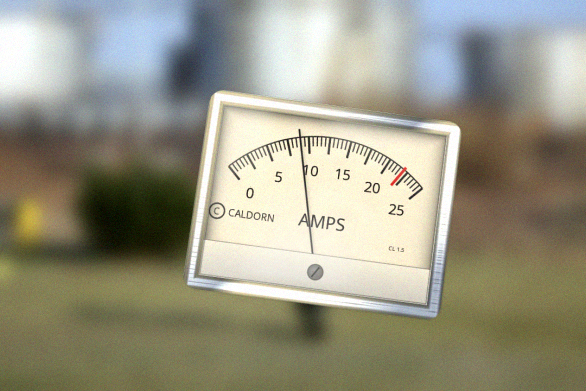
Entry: 9 A
